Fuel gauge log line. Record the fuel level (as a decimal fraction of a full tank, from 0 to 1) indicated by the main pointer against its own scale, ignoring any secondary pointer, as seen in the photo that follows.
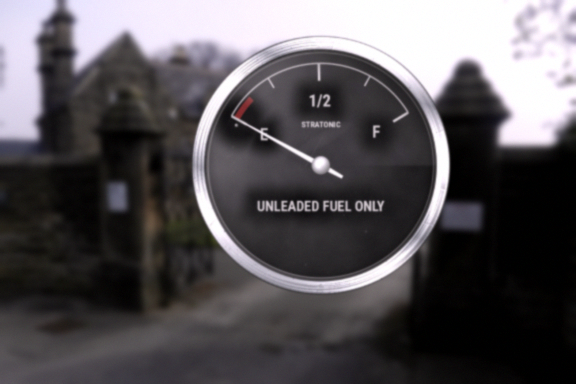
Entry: 0
